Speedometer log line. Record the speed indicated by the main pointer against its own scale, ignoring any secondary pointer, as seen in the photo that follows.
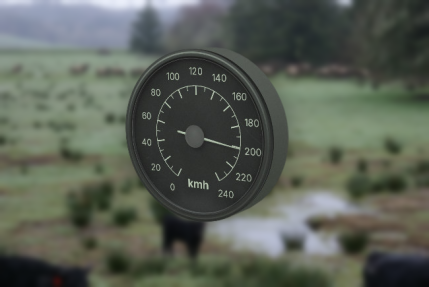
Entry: 200 km/h
